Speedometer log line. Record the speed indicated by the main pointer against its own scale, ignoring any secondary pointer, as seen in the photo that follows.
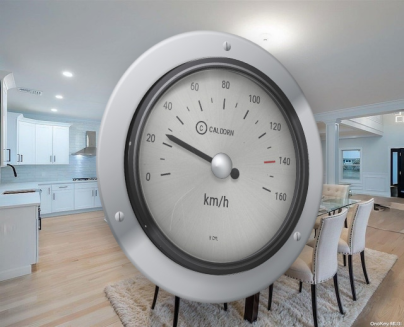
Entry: 25 km/h
